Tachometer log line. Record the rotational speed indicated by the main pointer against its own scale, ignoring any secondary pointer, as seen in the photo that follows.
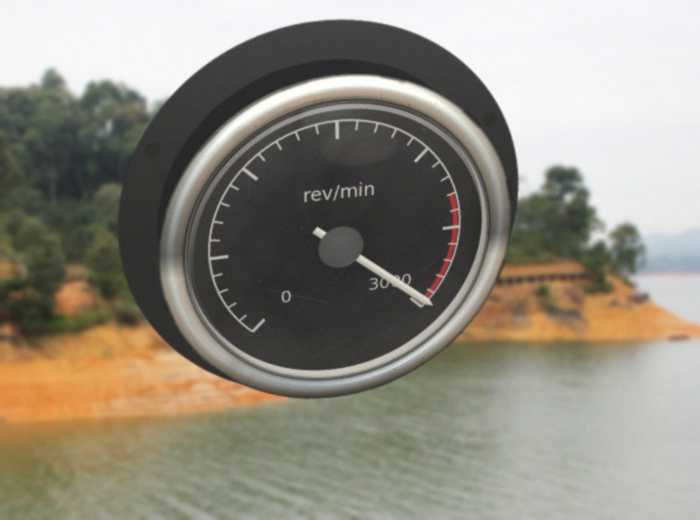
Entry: 2950 rpm
